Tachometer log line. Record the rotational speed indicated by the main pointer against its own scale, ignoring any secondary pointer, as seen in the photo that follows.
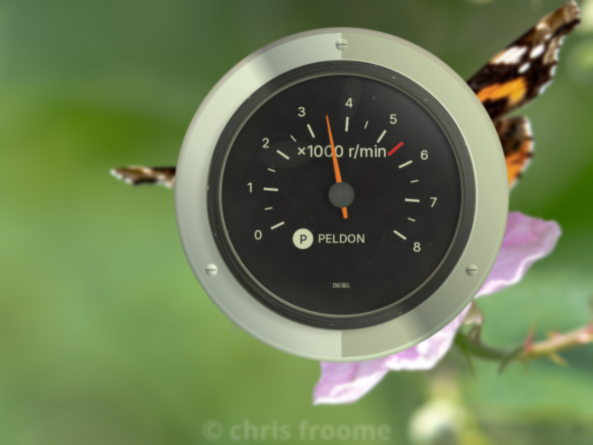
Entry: 3500 rpm
